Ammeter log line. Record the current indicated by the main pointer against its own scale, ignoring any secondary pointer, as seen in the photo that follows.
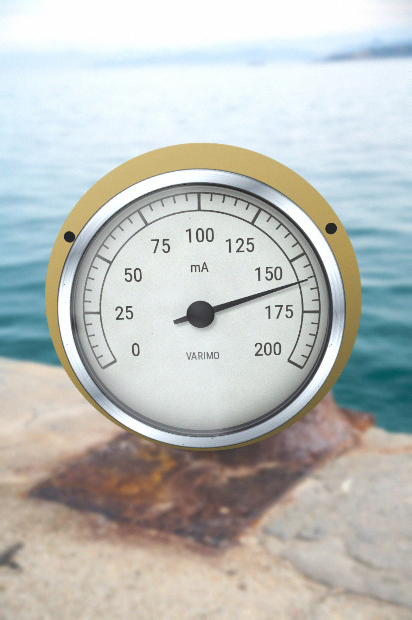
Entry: 160 mA
